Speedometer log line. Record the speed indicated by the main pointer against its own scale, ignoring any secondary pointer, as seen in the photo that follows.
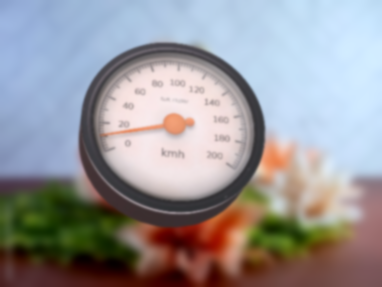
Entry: 10 km/h
